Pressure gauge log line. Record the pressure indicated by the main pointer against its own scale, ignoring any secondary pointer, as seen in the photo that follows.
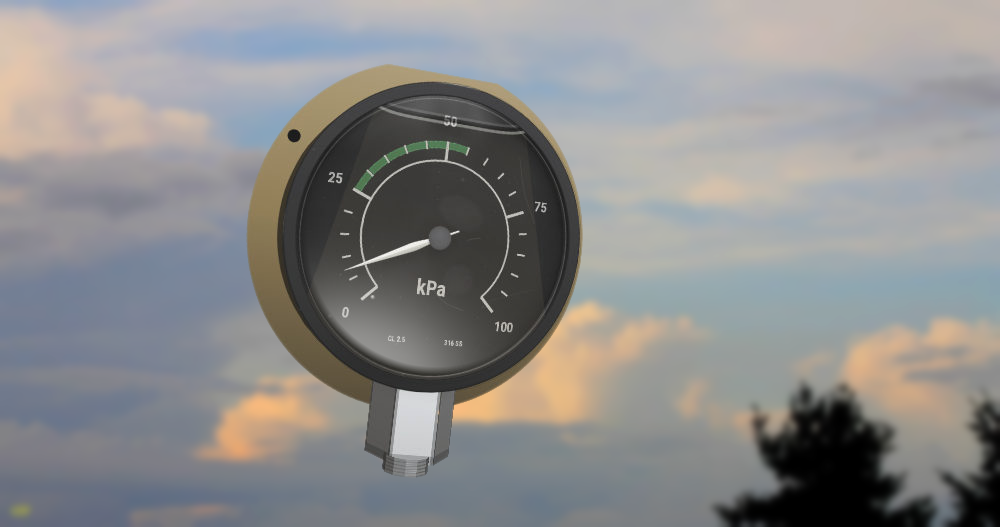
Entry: 7.5 kPa
